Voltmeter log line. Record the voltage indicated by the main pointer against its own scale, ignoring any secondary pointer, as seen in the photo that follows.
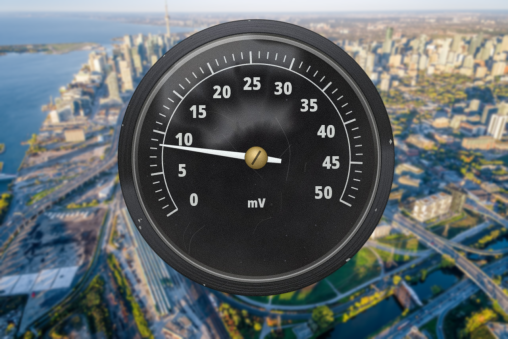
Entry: 8.5 mV
